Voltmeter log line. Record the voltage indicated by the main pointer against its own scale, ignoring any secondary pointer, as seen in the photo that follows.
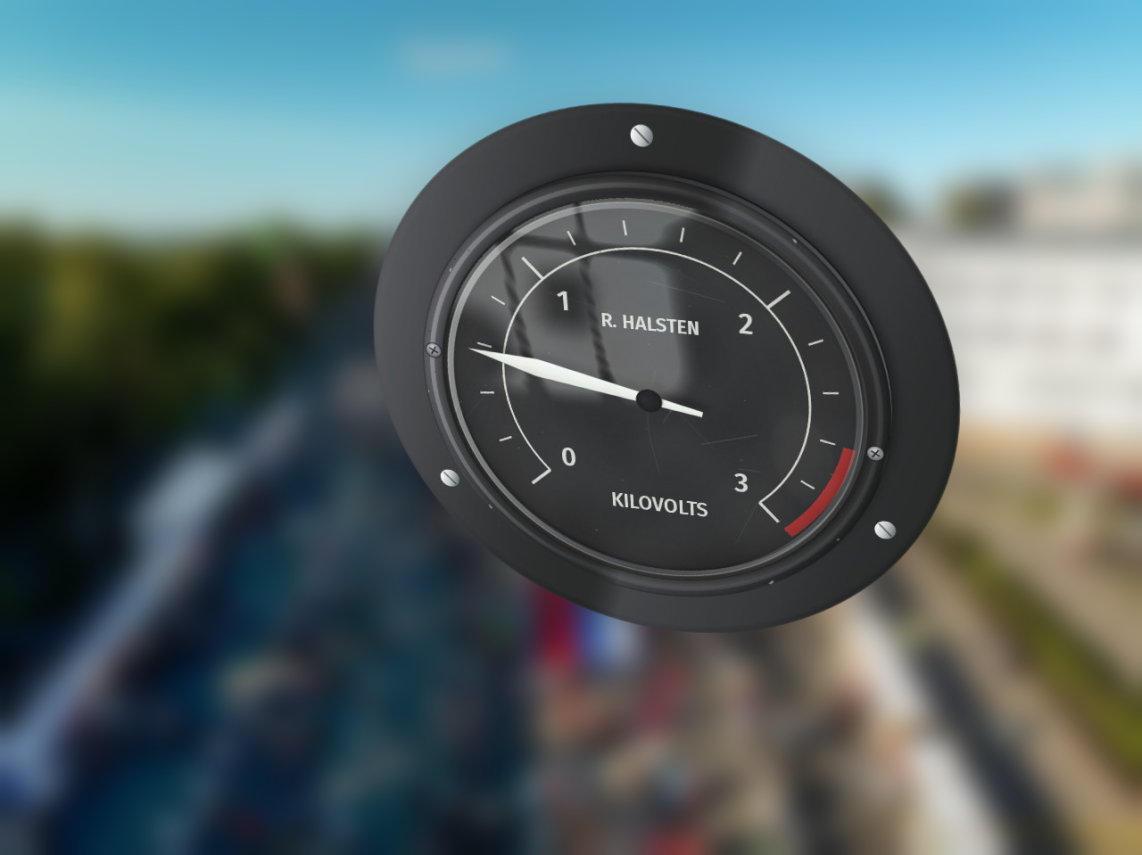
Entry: 0.6 kV
